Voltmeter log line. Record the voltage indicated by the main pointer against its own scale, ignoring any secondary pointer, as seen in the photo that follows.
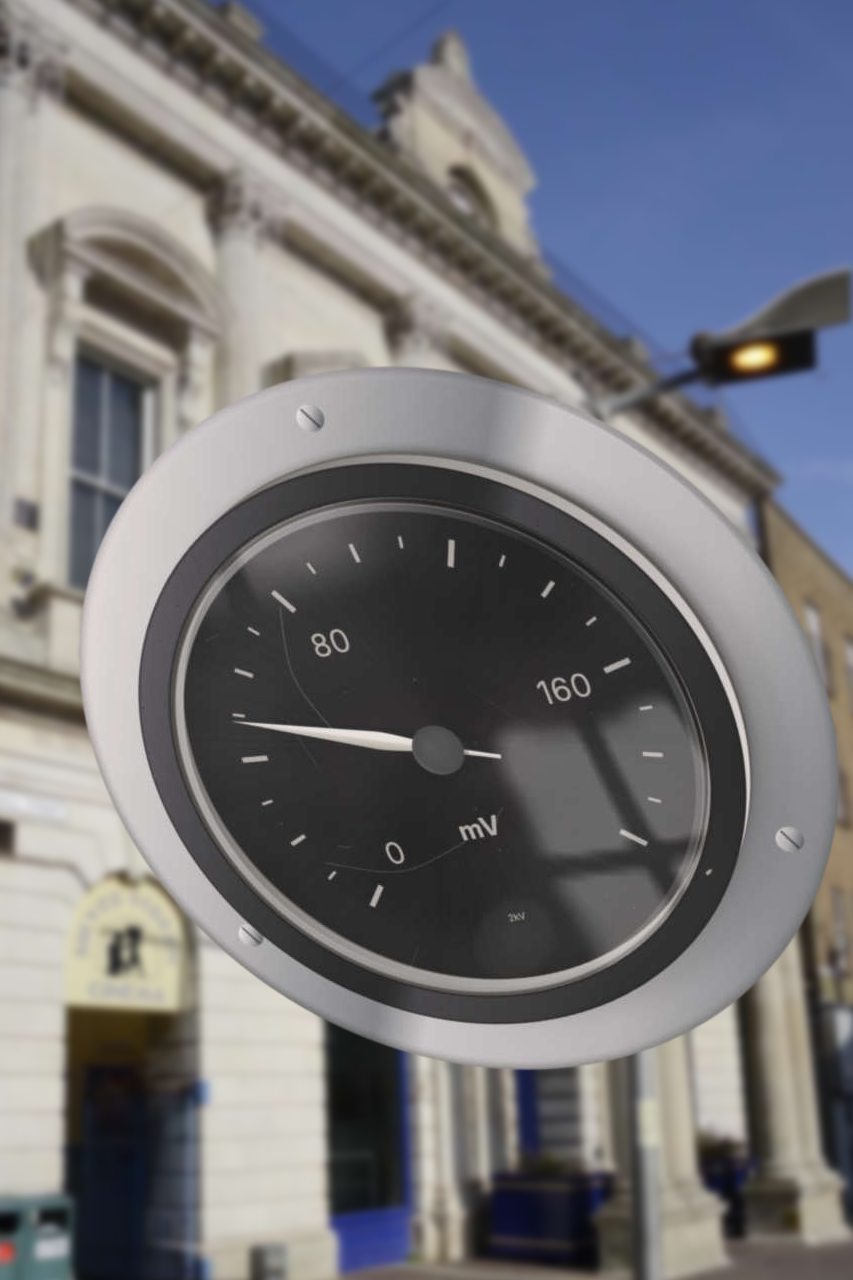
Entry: 50 mV
